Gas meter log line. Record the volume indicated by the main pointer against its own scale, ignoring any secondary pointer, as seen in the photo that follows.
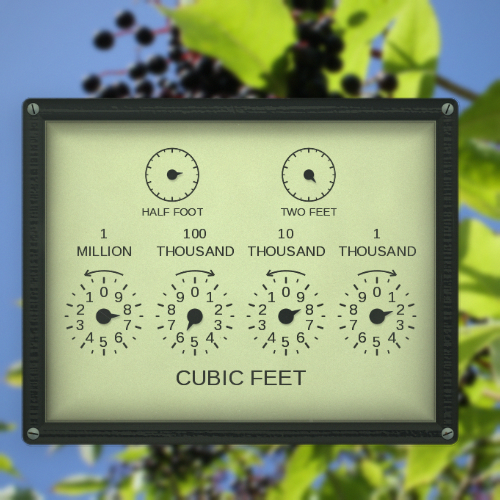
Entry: 758200 ft³
